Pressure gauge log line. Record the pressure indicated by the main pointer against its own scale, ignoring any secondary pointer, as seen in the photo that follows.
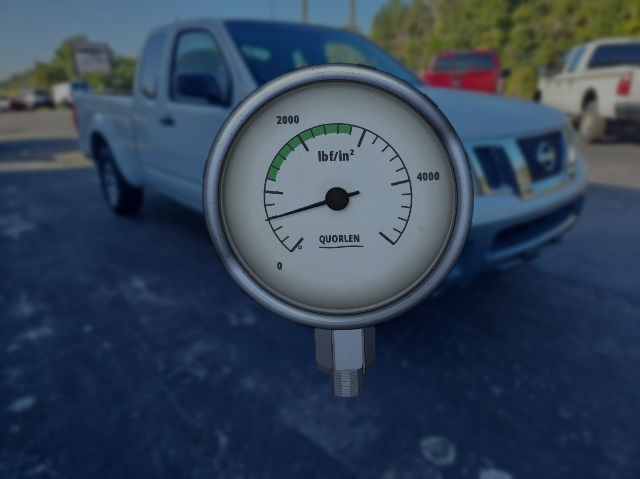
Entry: 600 psi
